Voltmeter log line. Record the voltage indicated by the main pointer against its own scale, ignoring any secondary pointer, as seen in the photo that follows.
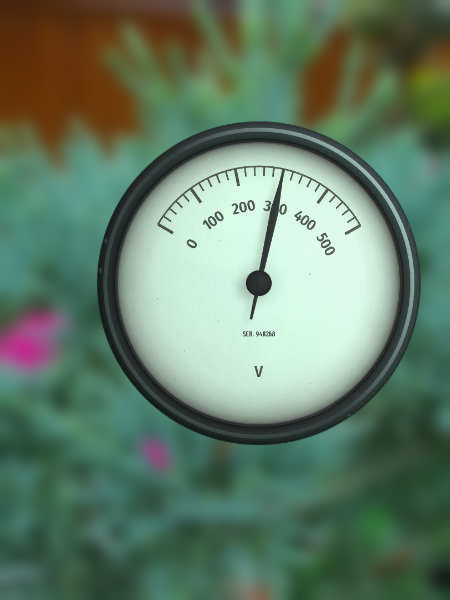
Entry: 300 V
